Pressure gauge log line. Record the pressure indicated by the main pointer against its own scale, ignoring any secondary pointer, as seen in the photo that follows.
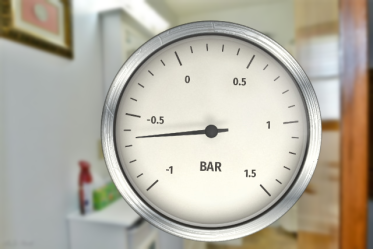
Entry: -0.65 bar
